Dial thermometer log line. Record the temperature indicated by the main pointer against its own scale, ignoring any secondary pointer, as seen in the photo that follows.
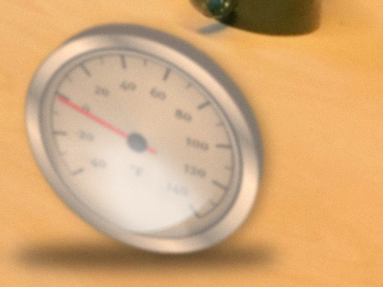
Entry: 0 °F
